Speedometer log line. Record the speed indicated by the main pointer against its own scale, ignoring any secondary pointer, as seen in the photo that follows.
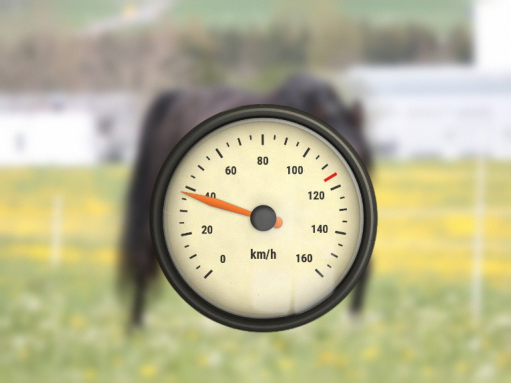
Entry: 37.5 km/h
